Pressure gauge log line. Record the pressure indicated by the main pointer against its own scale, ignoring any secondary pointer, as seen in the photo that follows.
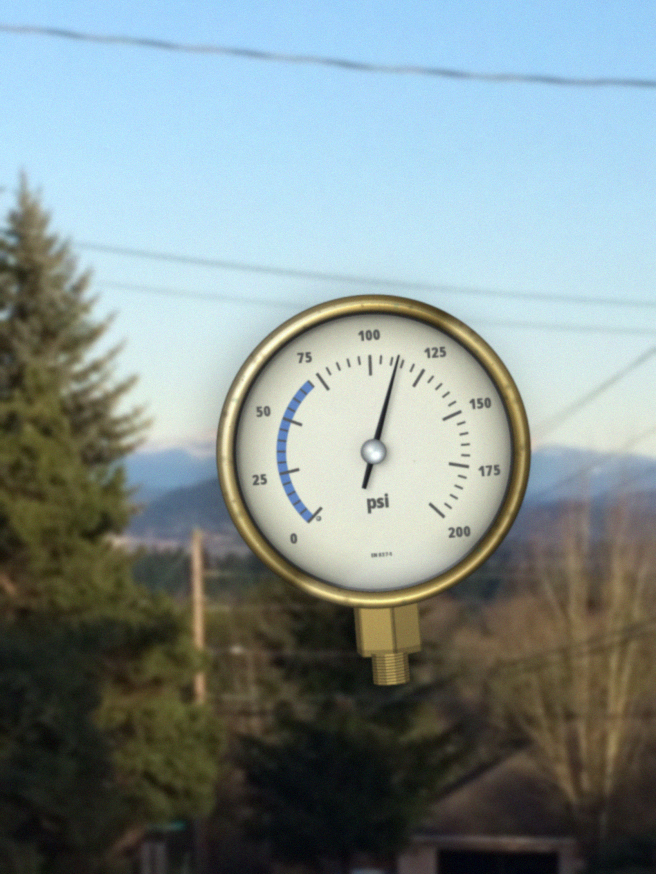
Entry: 112.5 psi
